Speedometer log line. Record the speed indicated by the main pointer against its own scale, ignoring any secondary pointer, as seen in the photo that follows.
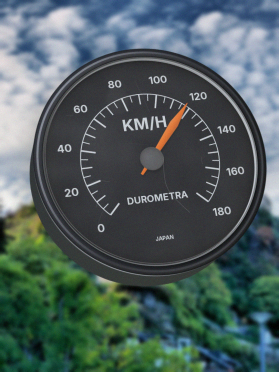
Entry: 117.5 km/h
